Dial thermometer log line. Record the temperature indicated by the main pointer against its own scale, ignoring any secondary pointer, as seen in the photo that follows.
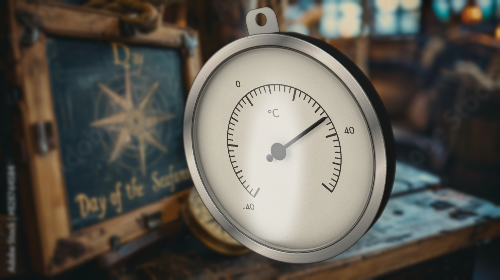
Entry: 34 °C
